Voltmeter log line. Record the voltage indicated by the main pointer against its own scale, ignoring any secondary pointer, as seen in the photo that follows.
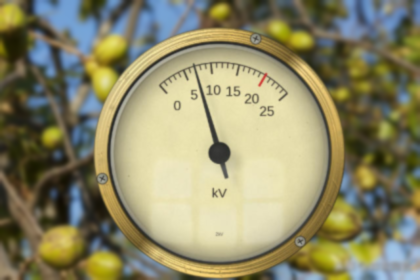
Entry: 7 kV
